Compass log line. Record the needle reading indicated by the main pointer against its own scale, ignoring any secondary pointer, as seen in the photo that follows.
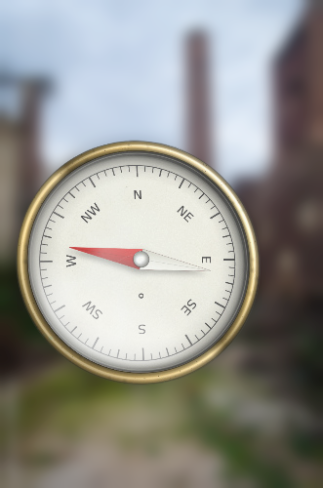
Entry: 280 °
